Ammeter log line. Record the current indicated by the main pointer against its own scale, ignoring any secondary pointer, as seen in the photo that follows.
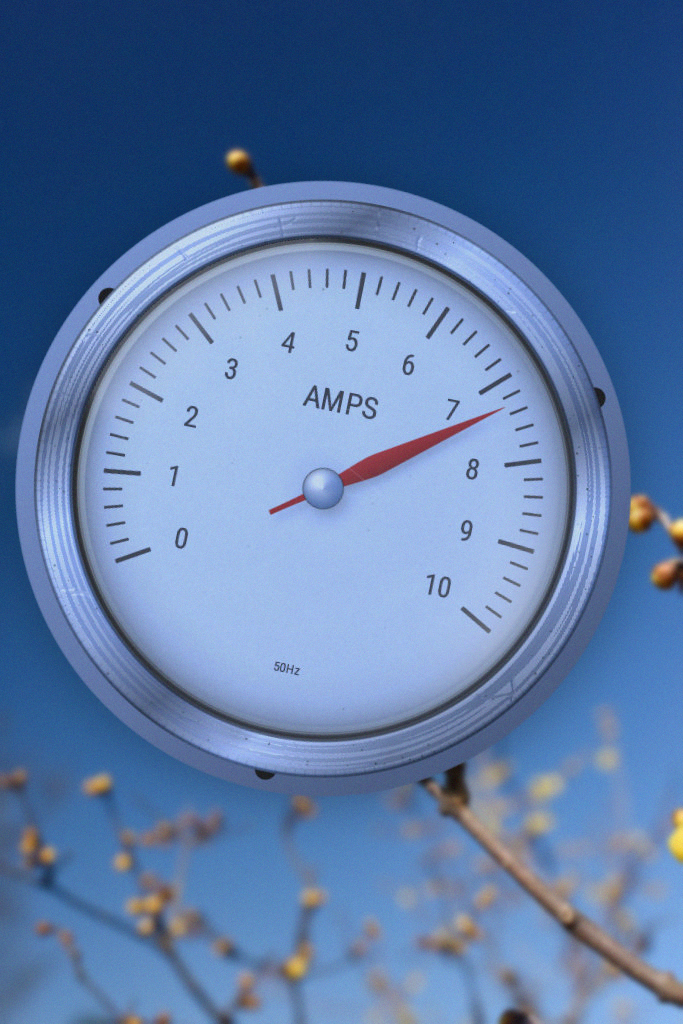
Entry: 7.3 A
